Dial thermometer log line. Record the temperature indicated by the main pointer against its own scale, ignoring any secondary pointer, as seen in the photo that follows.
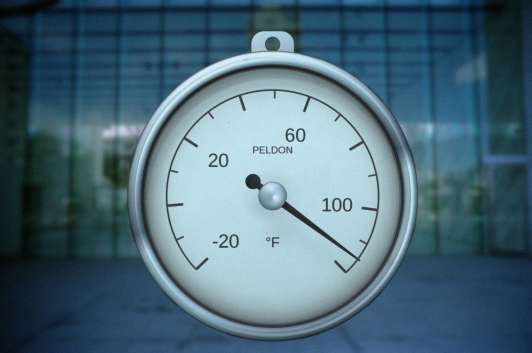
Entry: 115 °F
